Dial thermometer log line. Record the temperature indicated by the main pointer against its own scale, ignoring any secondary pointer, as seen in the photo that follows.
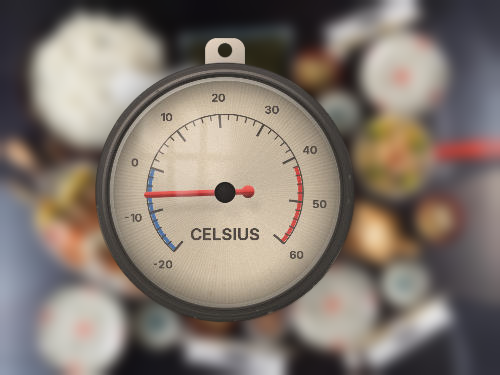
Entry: -6 °C
